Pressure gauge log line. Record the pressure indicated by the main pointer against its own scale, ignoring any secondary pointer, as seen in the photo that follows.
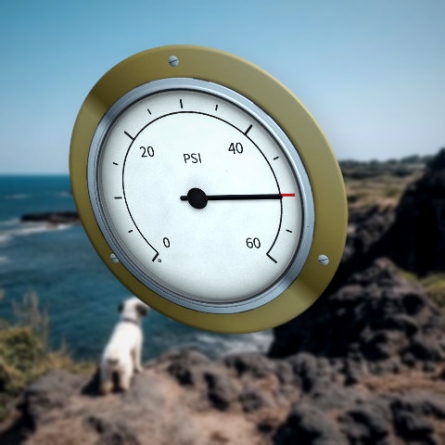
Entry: 50 psi
